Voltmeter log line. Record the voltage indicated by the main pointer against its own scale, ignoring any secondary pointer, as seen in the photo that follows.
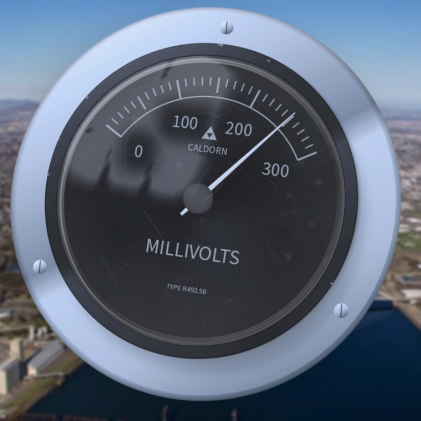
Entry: 250 mV
